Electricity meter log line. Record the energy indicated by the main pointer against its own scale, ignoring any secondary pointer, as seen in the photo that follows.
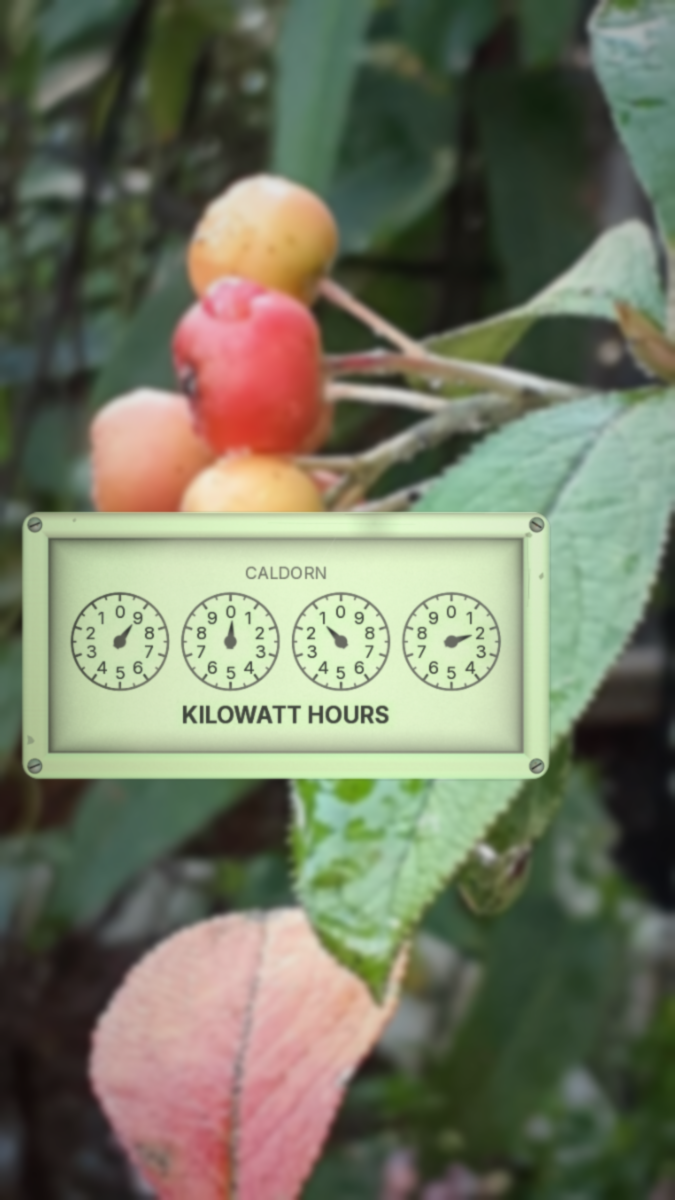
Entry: 9012 kWh
